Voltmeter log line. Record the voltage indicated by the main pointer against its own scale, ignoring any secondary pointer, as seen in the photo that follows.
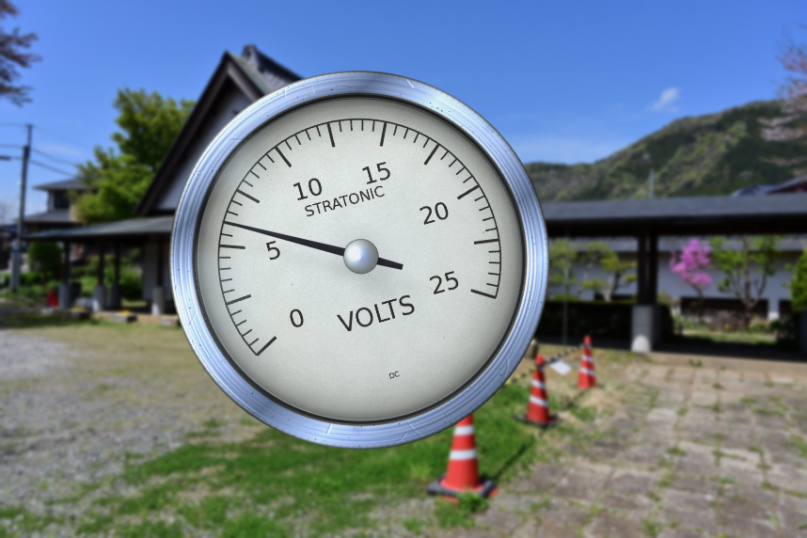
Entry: 6 V
